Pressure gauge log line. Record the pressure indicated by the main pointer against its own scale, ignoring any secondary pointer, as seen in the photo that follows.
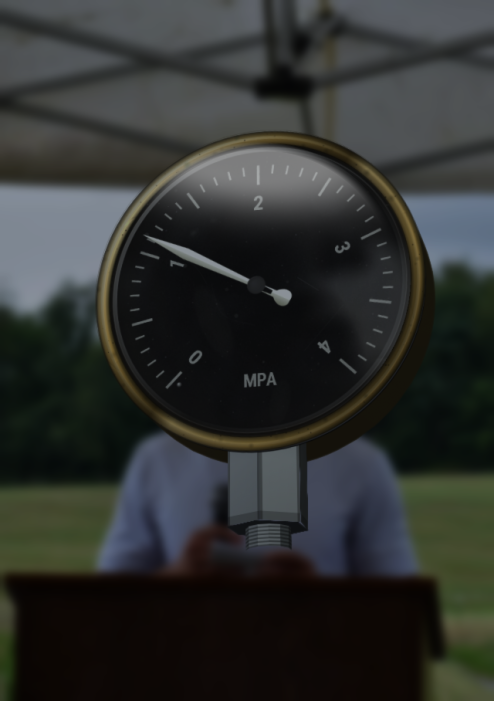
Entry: 1.1 MPa
